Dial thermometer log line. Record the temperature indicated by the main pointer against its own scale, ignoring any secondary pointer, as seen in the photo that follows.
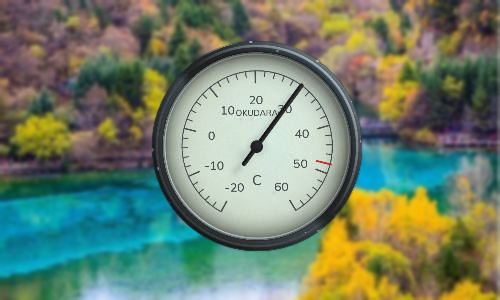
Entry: 30 °C
